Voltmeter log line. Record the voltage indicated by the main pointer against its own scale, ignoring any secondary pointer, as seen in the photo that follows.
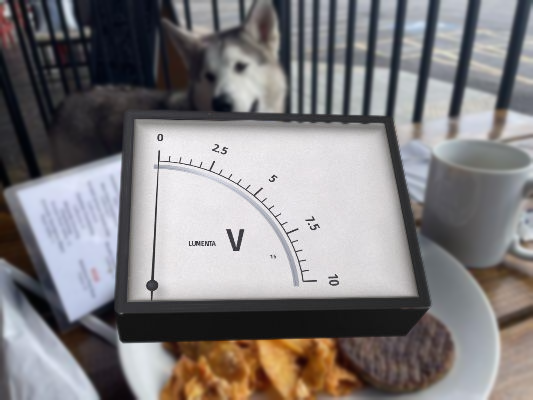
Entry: 0 V
